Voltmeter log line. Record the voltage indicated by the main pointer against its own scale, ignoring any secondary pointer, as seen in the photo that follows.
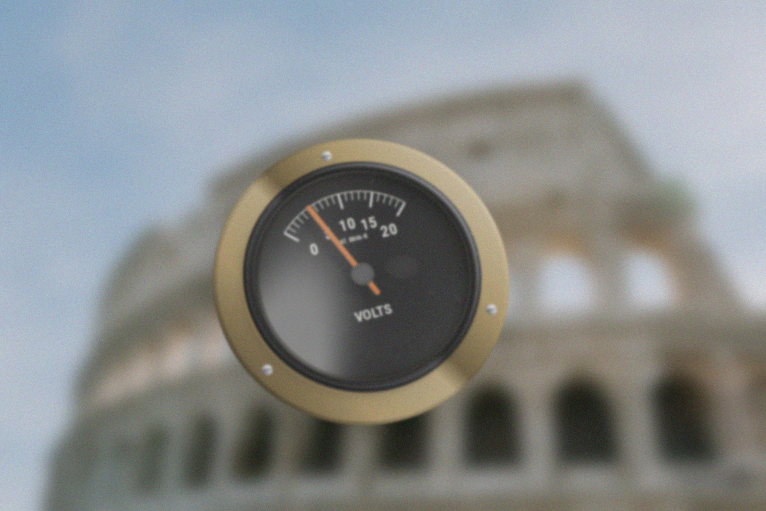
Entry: 5 V
